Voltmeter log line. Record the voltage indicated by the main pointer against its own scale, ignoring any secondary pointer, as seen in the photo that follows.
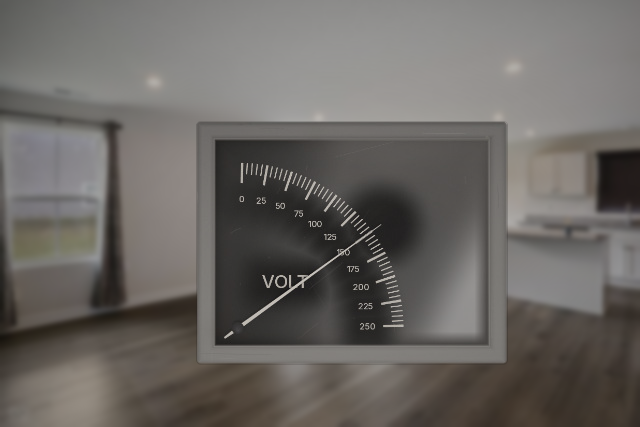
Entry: 150 V
